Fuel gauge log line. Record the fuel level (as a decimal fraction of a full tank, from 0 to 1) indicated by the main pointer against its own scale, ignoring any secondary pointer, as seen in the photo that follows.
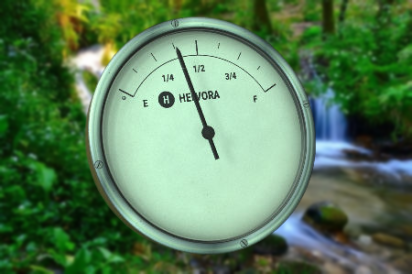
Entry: 0.375
